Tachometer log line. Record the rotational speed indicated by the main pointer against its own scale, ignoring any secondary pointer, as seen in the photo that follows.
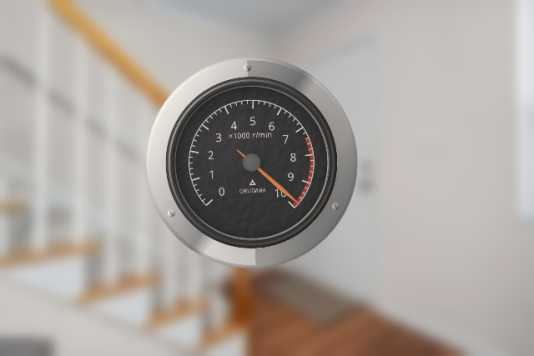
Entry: 9800 rpm
